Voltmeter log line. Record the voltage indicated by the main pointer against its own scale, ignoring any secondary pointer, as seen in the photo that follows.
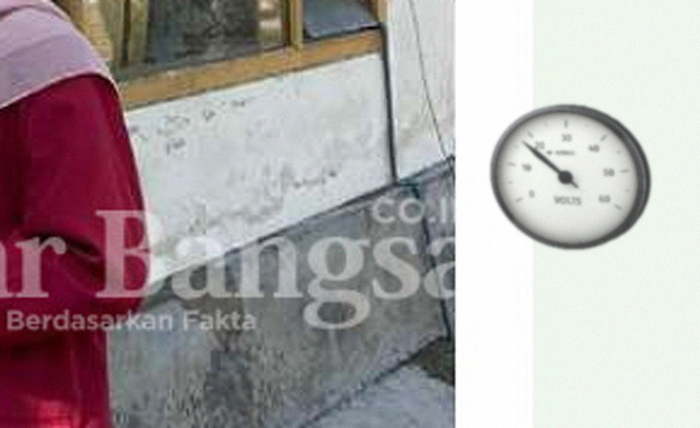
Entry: 17.5 V
